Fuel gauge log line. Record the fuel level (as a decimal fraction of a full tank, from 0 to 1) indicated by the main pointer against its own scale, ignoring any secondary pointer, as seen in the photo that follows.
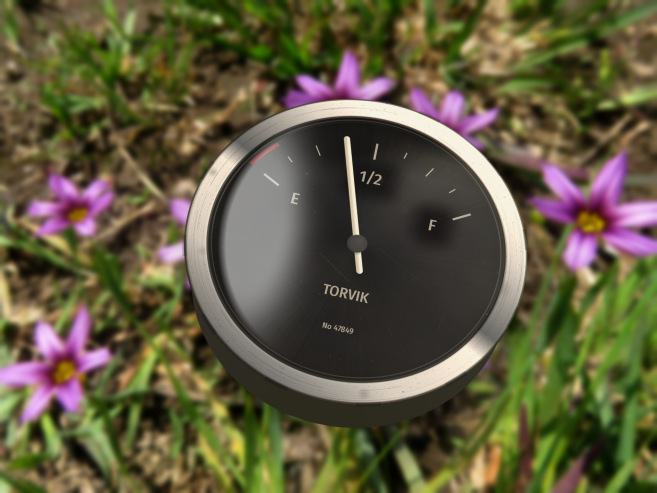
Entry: 0.375
